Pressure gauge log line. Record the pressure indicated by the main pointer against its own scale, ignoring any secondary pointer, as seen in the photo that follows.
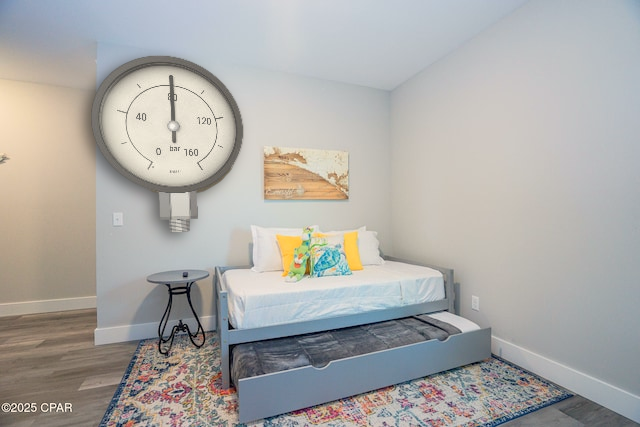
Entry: 80 bar
